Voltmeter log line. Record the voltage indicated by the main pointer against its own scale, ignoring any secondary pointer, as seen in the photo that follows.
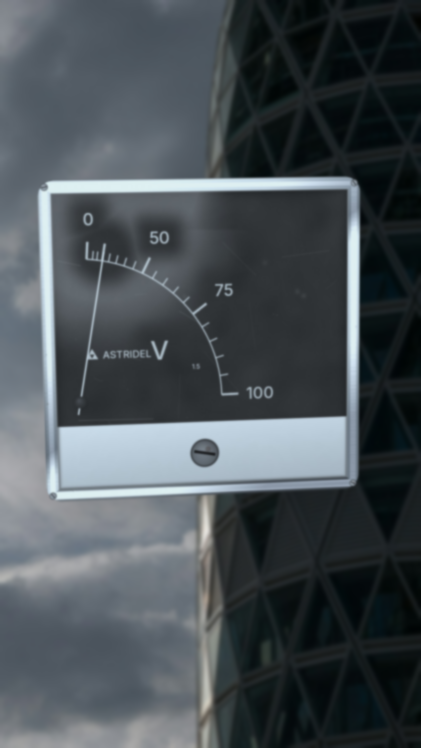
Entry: 25 V
